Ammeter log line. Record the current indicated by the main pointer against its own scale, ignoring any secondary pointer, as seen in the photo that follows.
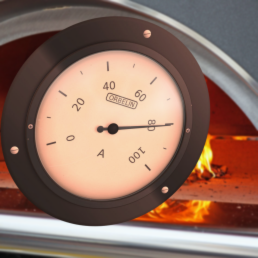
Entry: 80 A
